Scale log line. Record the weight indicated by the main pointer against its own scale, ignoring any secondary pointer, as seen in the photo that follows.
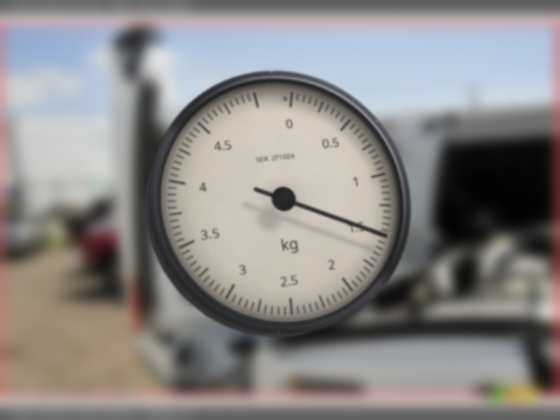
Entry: 1.5 kg
